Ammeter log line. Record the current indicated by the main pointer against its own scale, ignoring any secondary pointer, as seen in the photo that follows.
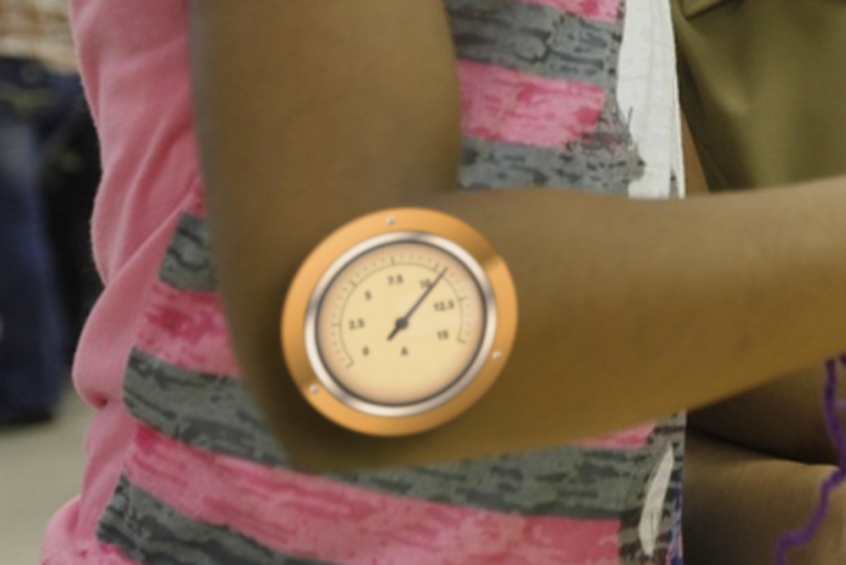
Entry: 10.5 A
